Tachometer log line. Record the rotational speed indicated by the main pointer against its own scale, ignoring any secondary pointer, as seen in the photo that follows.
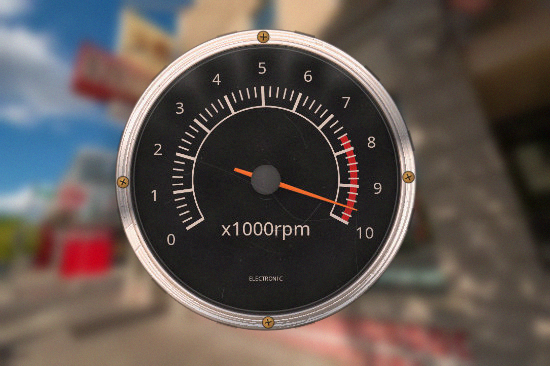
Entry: 9600 rpm
